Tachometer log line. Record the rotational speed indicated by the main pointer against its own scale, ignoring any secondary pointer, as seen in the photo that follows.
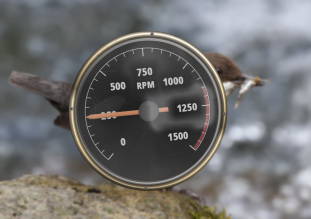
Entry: 250 rpm
